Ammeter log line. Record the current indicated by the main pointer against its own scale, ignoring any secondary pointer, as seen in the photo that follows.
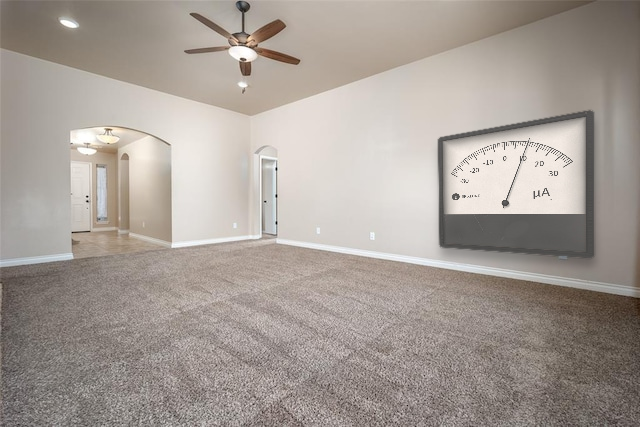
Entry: 10 µA
